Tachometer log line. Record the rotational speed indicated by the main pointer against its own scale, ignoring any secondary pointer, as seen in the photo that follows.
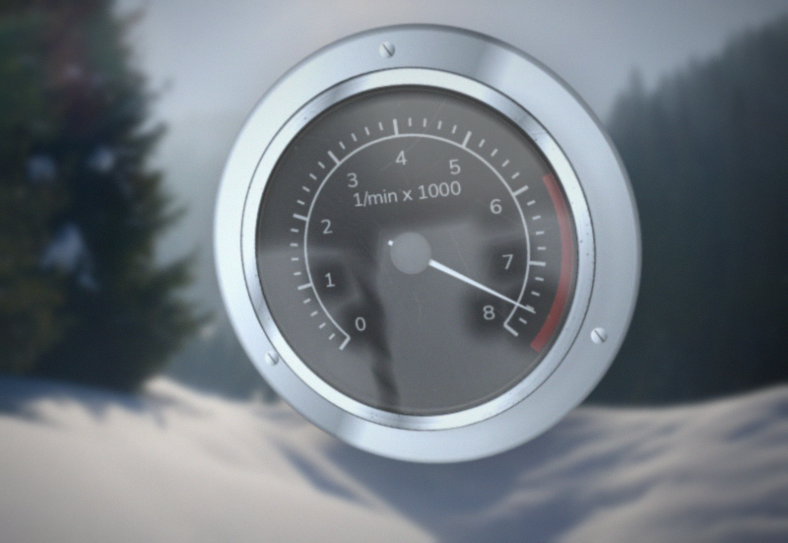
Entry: 7600 rpm
